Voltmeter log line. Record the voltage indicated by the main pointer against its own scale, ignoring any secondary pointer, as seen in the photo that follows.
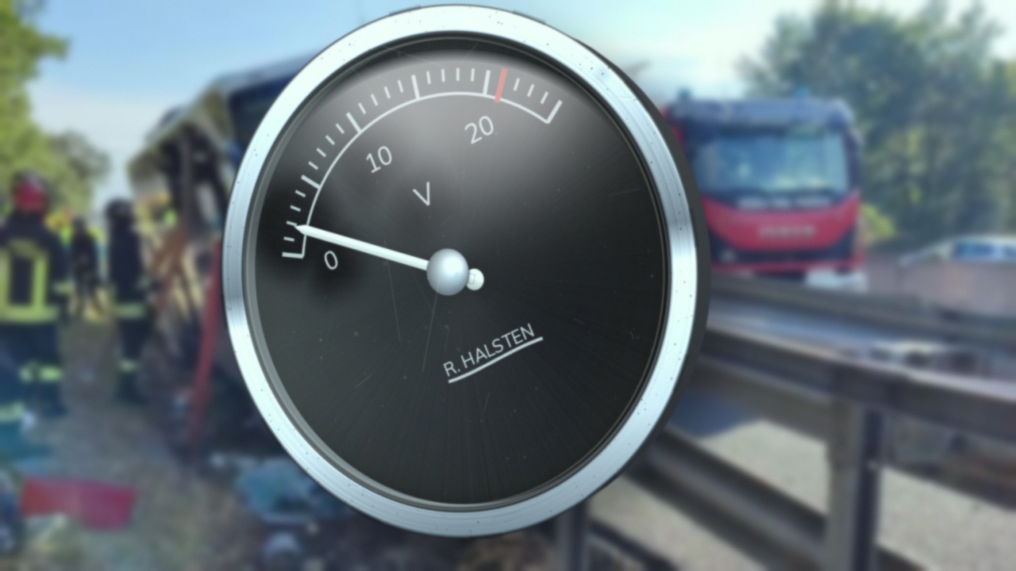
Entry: 2 V
